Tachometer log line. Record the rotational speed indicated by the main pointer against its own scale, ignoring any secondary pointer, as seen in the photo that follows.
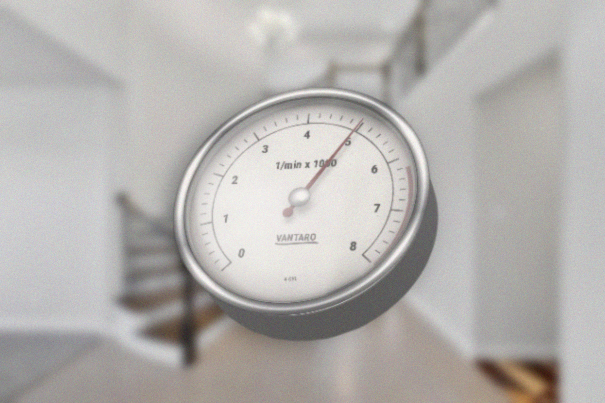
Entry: 5000 rpm
